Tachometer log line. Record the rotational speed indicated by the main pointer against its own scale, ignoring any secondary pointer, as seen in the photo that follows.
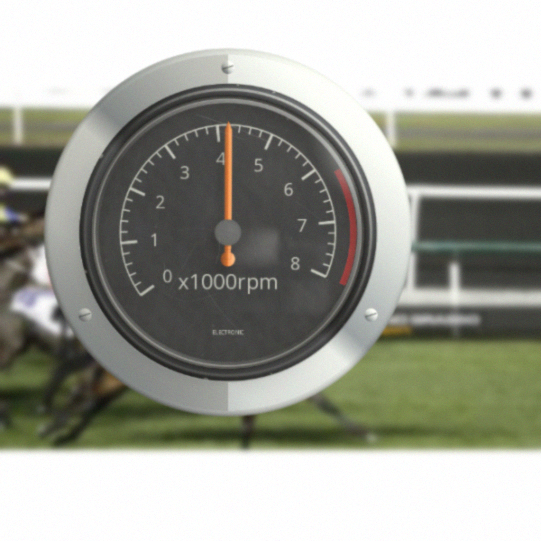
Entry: 4200 rpm
